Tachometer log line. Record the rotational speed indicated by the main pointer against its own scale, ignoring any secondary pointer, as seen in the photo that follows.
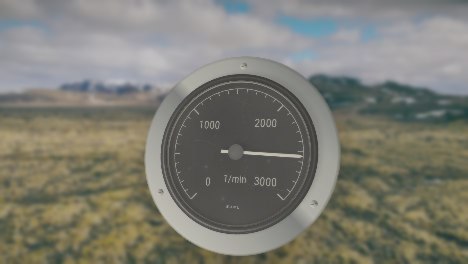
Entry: 2550 rpm
